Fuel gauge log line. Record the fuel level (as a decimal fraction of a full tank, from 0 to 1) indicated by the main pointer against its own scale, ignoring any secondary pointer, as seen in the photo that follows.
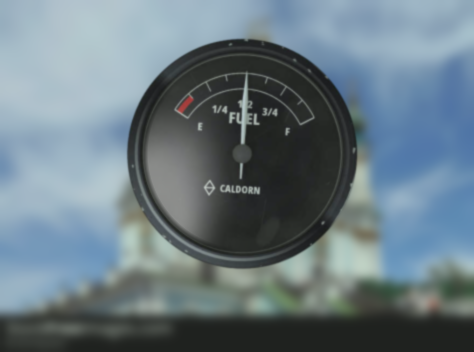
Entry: 0.5
